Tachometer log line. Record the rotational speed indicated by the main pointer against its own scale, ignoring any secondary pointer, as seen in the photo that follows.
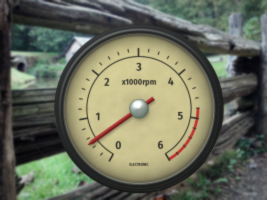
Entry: 500 rpm
